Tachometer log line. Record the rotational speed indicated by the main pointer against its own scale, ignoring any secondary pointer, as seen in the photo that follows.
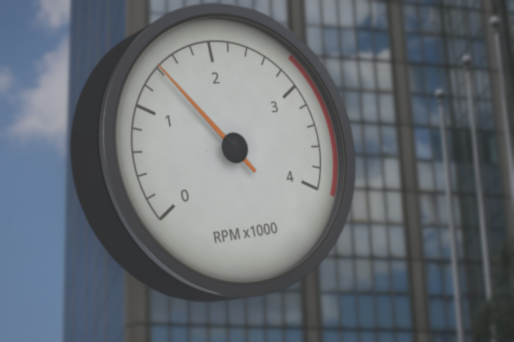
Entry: 1400 rpm
